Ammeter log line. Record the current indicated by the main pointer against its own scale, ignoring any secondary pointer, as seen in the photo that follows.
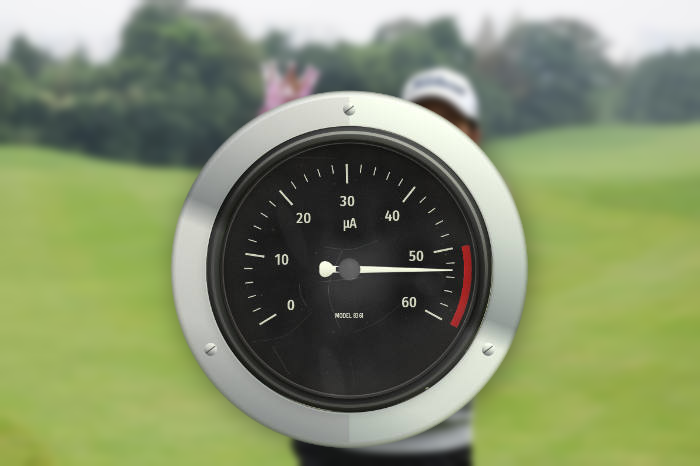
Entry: 53 µA
